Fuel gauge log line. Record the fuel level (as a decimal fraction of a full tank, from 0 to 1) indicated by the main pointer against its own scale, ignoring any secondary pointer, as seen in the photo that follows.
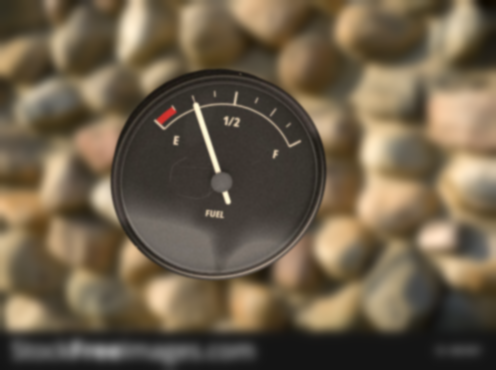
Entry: 0.25
